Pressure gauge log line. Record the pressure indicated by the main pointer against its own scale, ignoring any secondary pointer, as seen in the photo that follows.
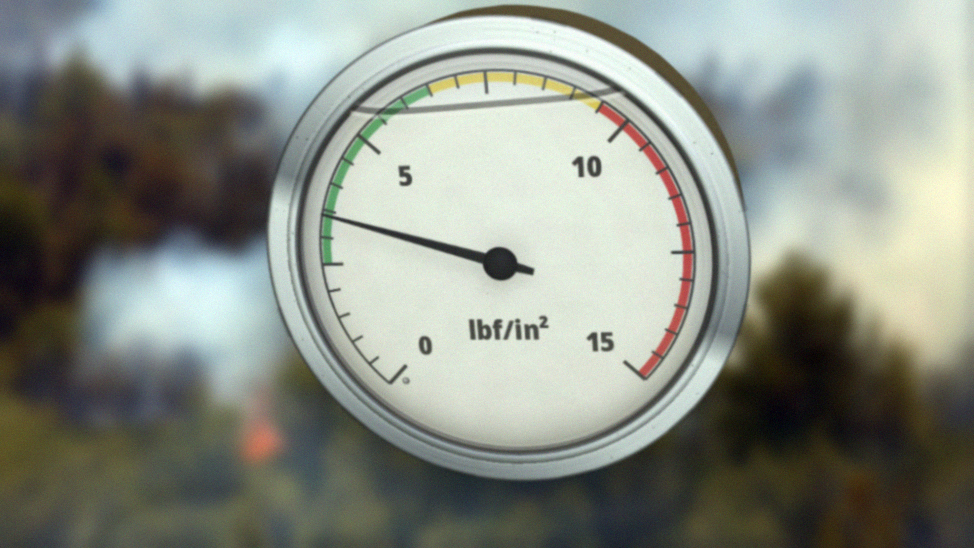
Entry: 3.5 psi
